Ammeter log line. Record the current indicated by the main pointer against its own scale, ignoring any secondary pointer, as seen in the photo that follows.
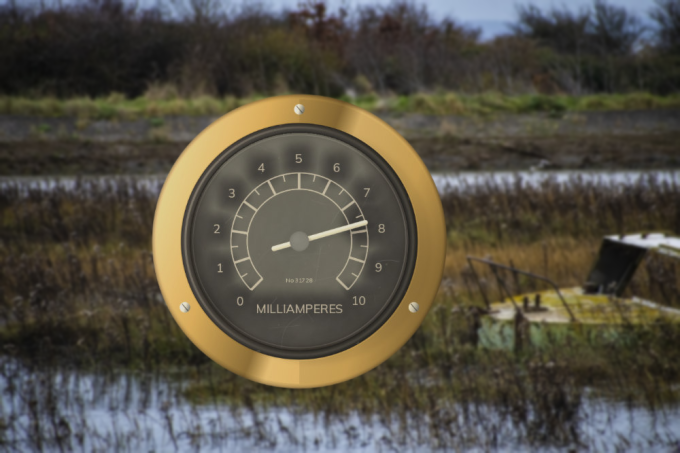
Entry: 7.75 mA
